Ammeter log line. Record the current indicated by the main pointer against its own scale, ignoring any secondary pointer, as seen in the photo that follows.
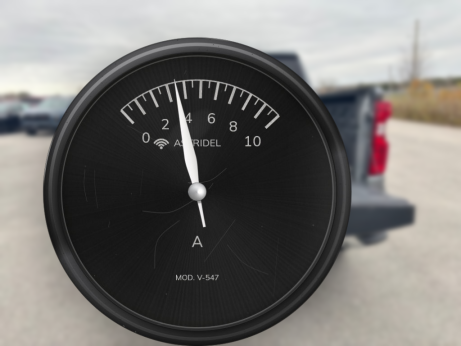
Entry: 3.5 A
